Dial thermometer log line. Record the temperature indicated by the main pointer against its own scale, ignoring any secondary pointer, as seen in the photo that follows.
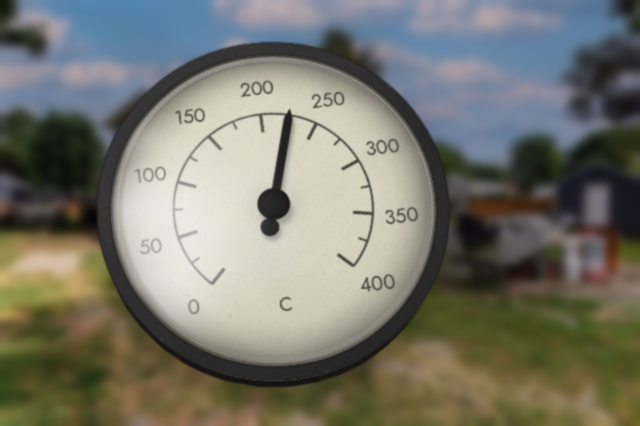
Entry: 225 °C
